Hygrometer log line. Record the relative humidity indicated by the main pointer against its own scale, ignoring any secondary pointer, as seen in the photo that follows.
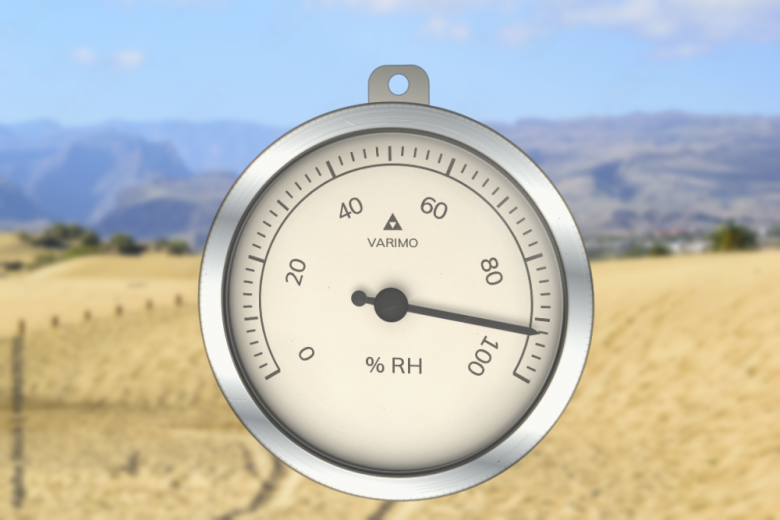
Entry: 92 %
